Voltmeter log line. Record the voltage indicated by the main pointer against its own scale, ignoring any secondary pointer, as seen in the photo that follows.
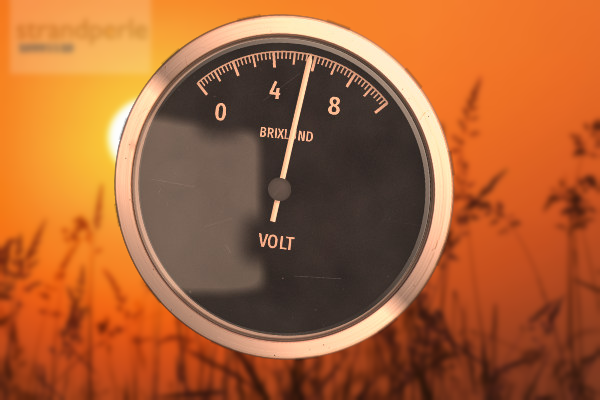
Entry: 5.8 V
